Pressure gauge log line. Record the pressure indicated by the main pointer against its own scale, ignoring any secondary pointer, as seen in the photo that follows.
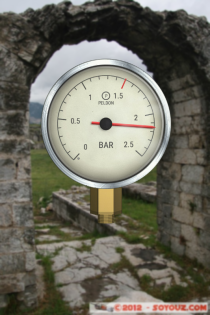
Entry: 2.15 bar
